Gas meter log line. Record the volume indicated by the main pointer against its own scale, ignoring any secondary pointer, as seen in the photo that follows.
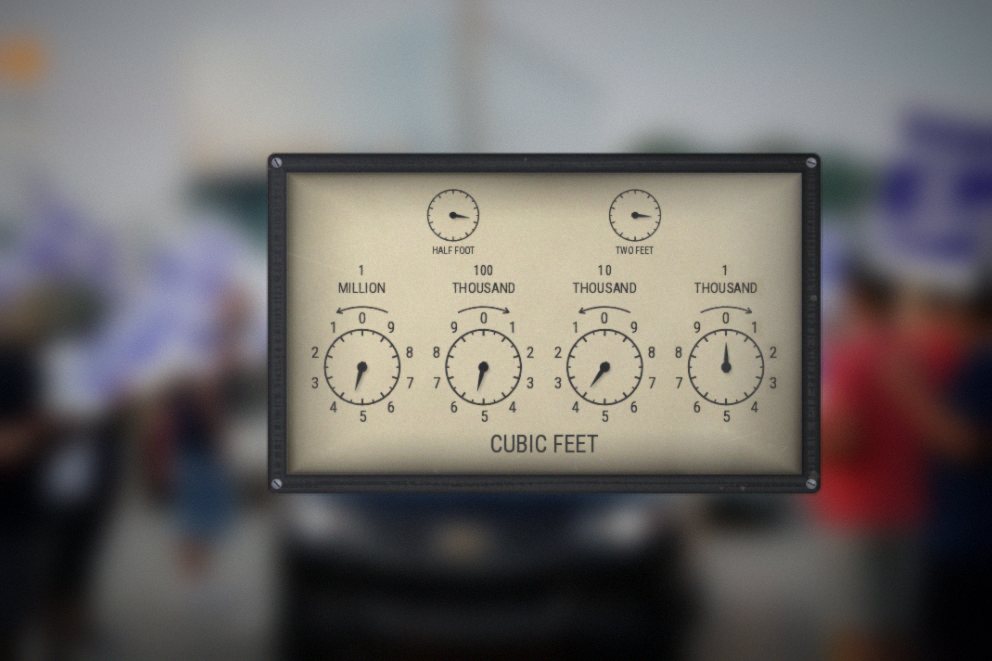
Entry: 454000 ft³
